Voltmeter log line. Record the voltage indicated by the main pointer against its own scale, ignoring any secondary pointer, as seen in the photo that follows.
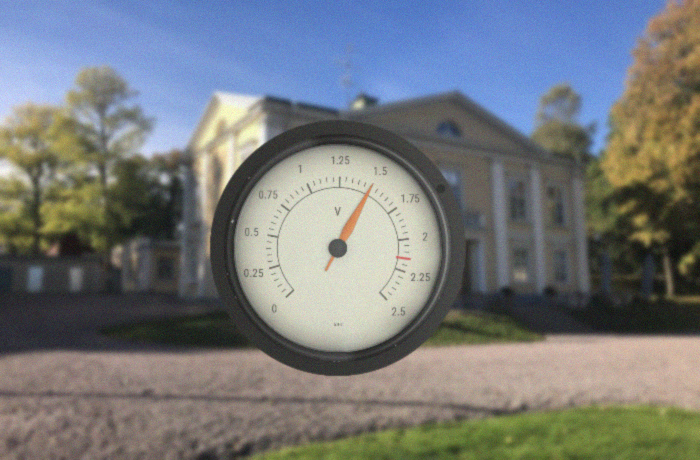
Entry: 1.5 V
